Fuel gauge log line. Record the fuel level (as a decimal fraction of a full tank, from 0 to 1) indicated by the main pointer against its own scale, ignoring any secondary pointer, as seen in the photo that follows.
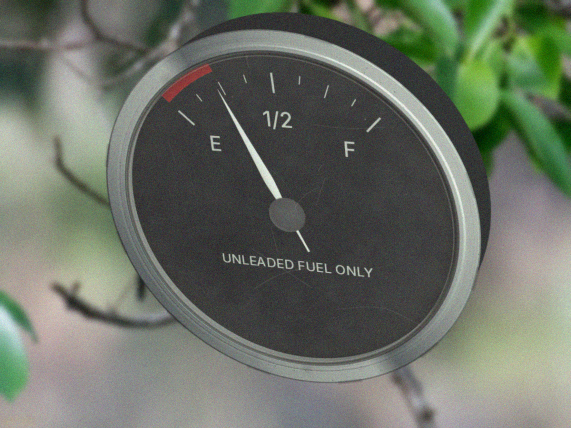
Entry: 0.25
